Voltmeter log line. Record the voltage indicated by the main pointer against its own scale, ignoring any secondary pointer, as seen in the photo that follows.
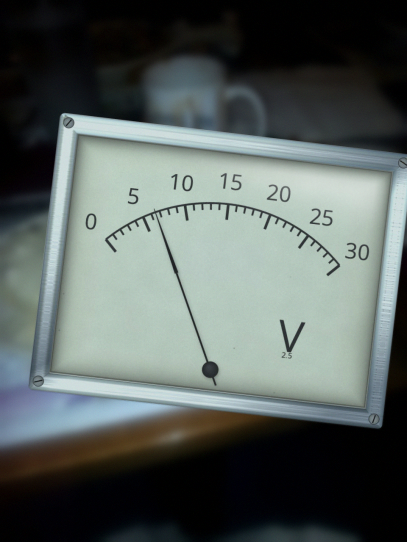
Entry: 6.5 V
